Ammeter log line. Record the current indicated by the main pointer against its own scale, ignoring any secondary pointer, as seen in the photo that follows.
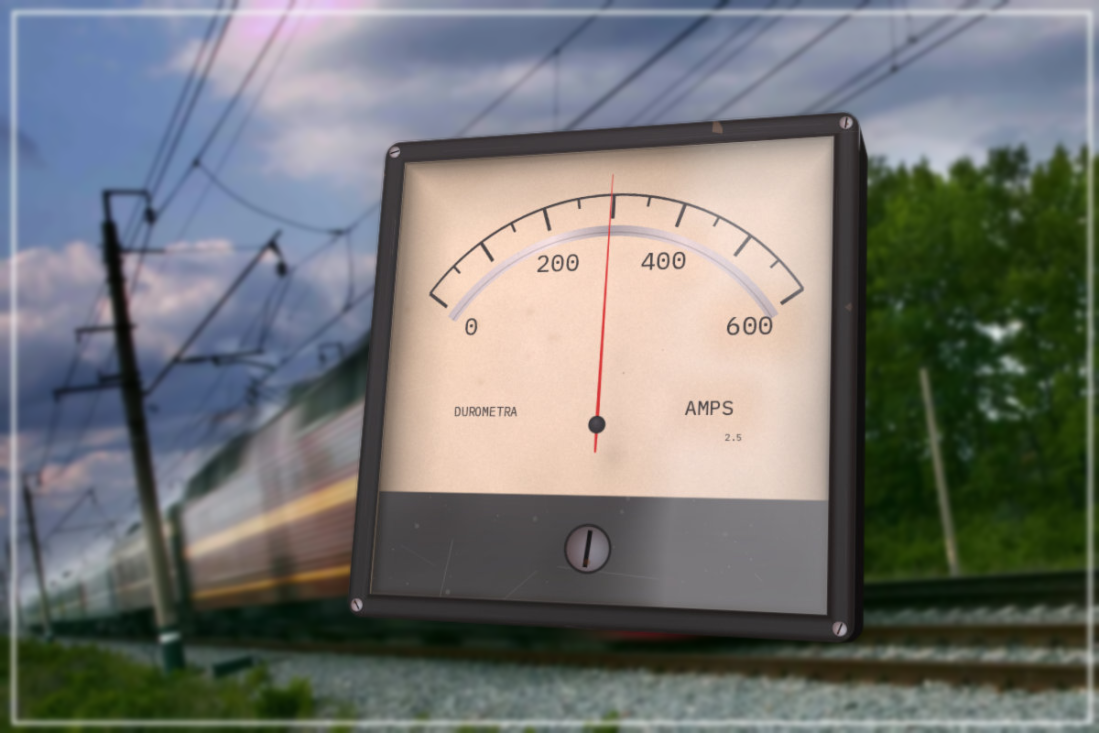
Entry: 300 A
